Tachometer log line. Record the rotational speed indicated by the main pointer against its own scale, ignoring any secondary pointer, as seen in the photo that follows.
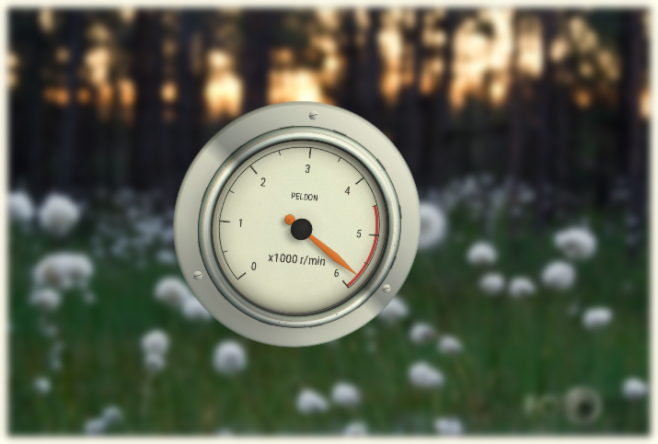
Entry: 5750 rpm
